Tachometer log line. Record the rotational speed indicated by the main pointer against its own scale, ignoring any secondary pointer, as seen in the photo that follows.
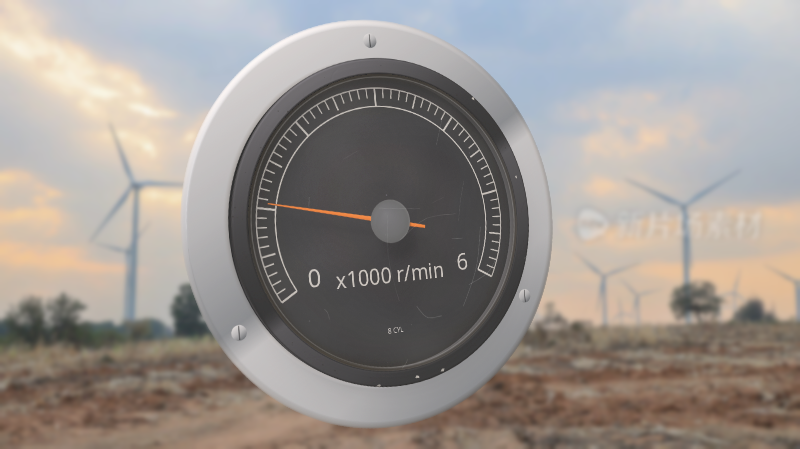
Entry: 1050 rpm
